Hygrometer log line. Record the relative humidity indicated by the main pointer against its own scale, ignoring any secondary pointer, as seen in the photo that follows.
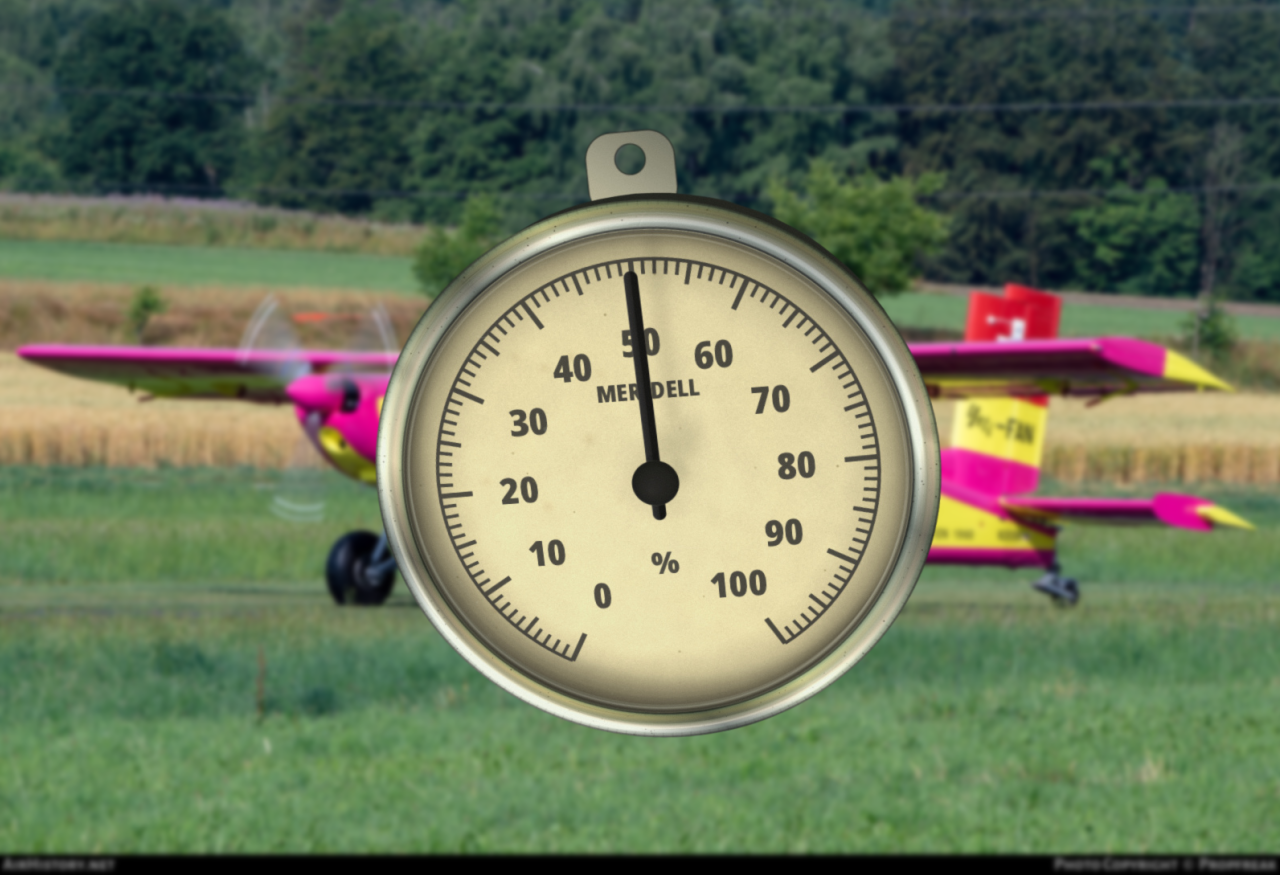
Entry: 50 %
